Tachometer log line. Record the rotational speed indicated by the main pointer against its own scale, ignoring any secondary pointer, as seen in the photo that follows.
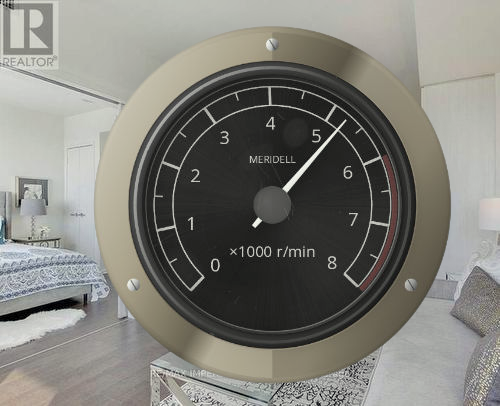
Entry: 5250 rpm
